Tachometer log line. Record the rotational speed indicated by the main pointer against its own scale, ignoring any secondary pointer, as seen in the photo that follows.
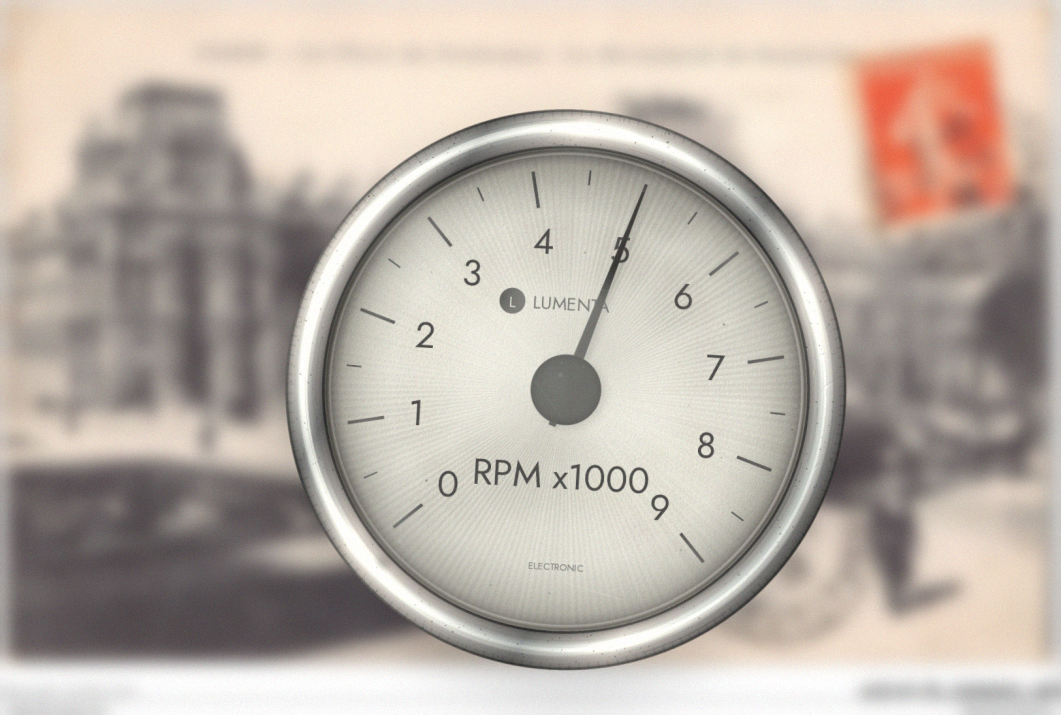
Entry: 5000 rpm
